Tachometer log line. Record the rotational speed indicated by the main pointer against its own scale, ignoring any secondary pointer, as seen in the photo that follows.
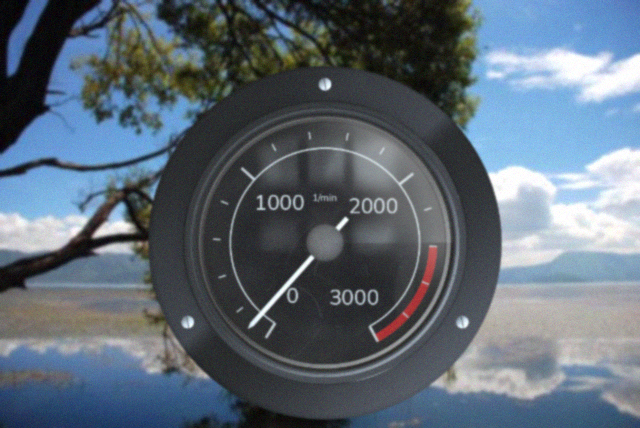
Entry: 100 rpm
